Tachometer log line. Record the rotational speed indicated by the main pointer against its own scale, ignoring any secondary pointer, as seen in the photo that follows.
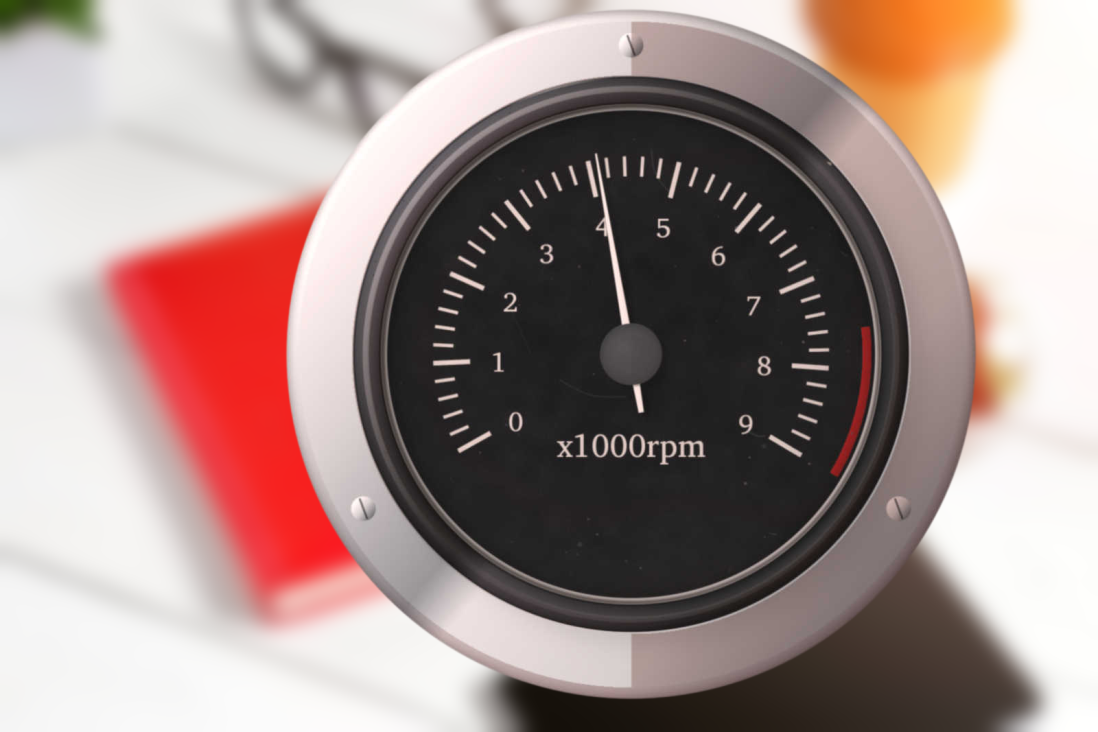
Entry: 4100 rpm
